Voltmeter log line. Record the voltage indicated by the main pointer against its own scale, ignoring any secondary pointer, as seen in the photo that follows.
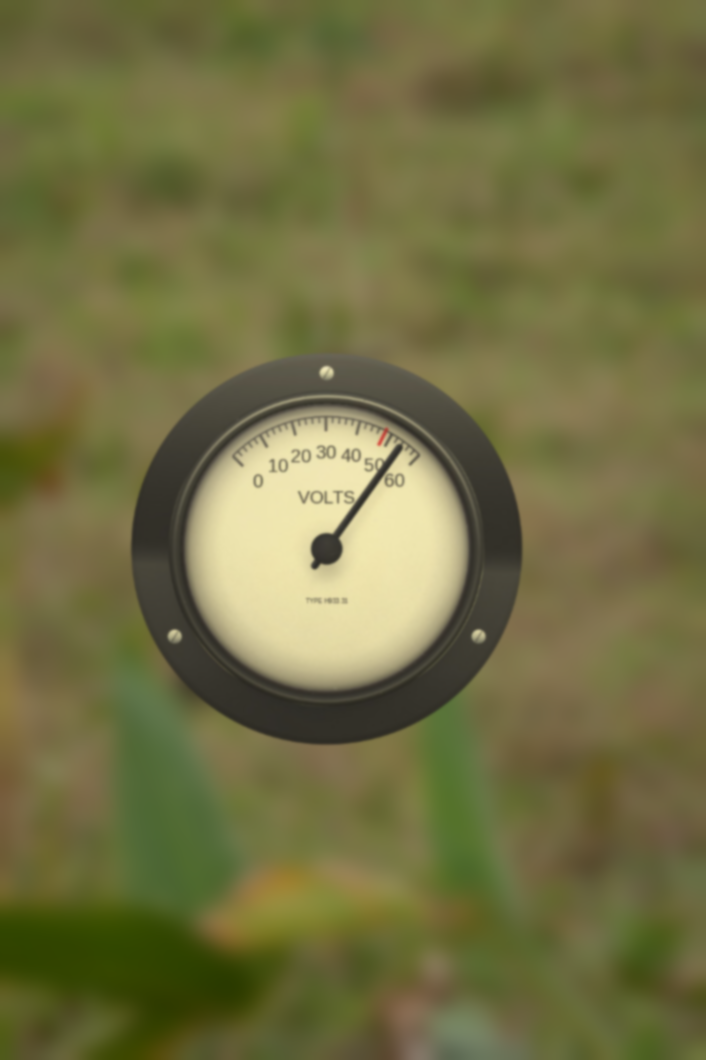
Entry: 54 V
